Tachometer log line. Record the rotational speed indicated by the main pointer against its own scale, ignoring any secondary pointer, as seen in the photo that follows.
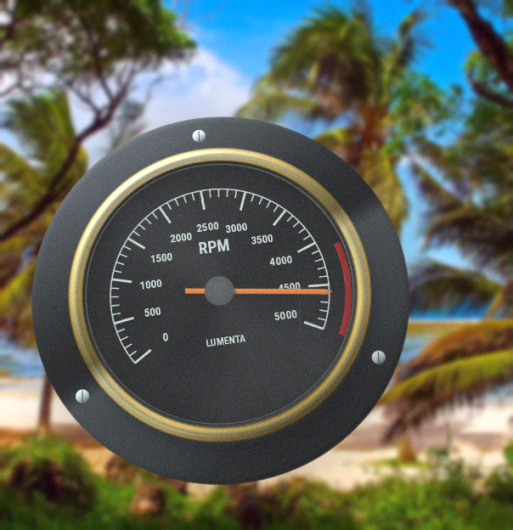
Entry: 4600 rpm
